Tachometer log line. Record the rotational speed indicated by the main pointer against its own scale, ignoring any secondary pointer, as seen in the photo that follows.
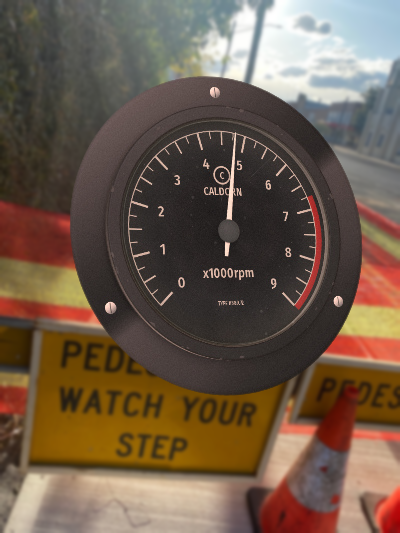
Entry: 4750 rpm
